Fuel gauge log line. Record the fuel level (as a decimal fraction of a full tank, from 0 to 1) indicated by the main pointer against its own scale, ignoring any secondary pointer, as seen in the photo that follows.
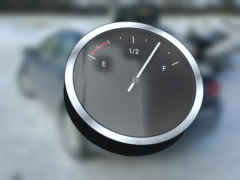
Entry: 0.75
